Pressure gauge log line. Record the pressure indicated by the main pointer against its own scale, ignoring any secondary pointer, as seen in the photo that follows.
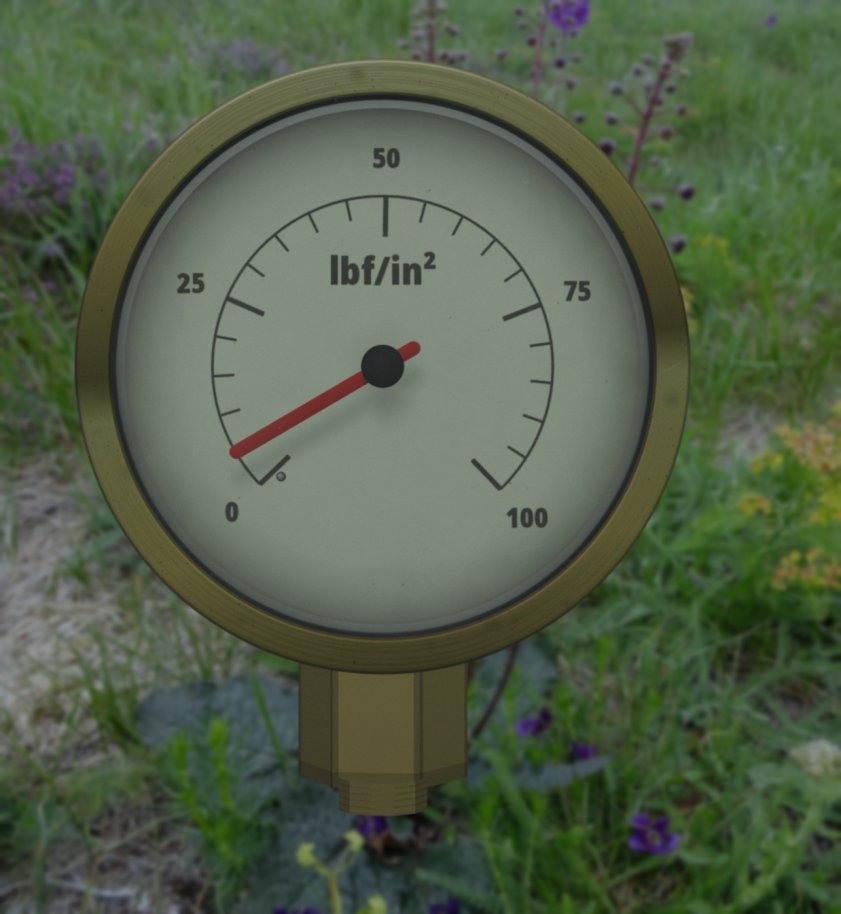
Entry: 5 psi
